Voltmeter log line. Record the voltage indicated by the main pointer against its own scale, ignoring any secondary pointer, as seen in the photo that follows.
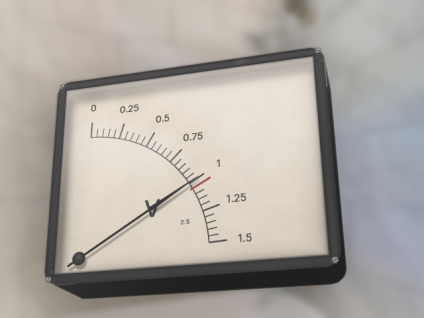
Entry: 1 V
